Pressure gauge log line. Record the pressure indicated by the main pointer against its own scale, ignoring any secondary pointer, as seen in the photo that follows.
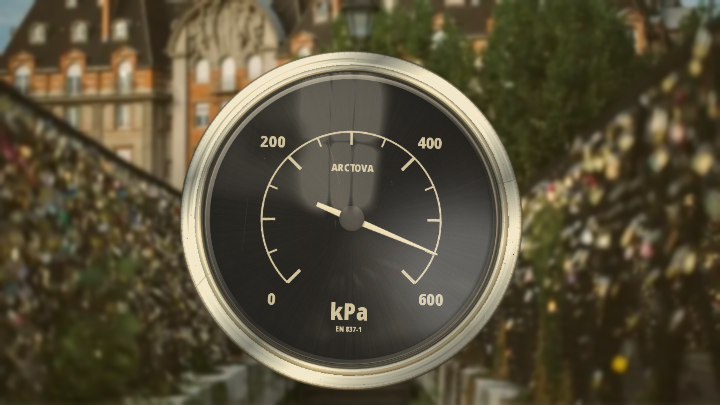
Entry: 550 kPa
